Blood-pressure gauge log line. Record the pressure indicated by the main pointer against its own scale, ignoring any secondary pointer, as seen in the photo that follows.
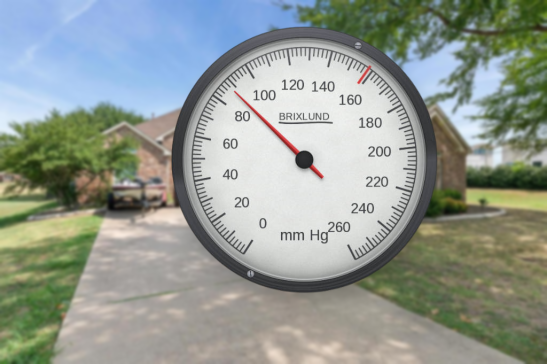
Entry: 88 mmHg
